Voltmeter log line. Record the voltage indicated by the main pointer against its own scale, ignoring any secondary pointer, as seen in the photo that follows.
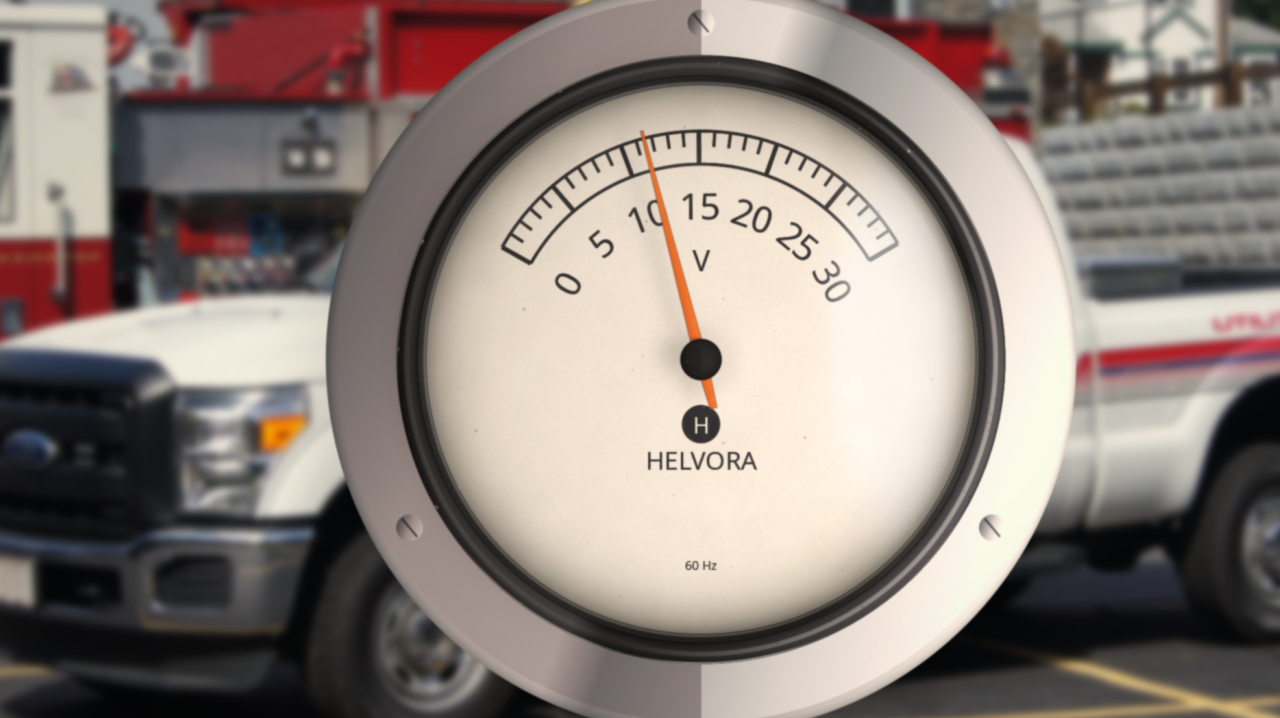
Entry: 11.5 V
